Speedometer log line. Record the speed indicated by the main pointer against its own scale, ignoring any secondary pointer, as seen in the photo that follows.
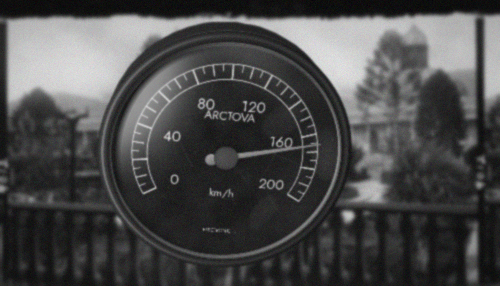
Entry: 165 km/h
